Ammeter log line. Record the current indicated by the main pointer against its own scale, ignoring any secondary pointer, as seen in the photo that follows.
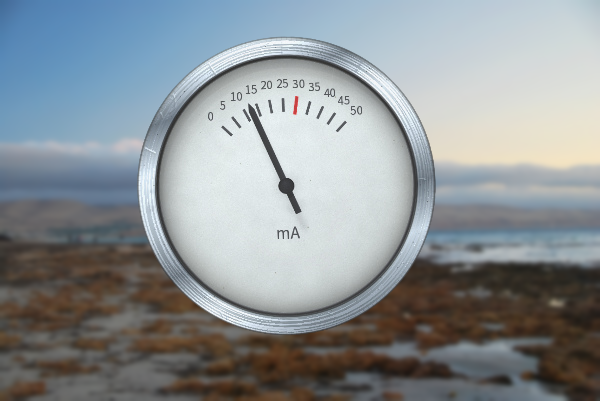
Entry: 12.5 mA
